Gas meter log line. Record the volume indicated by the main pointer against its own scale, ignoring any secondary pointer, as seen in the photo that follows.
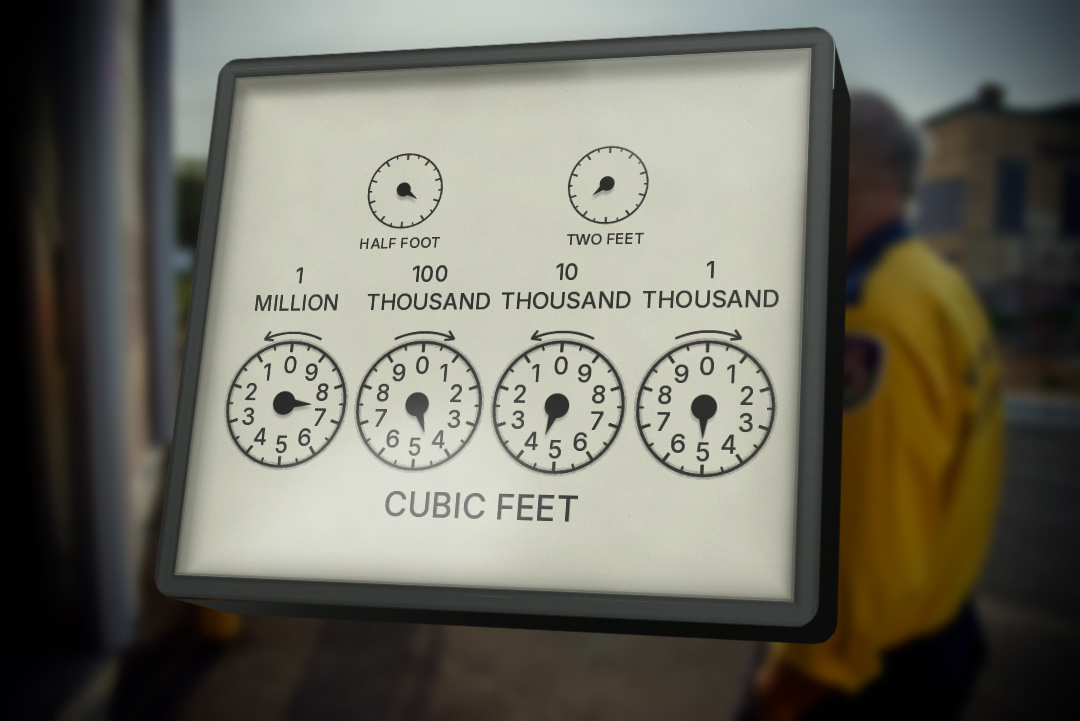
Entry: 744500 ft³
